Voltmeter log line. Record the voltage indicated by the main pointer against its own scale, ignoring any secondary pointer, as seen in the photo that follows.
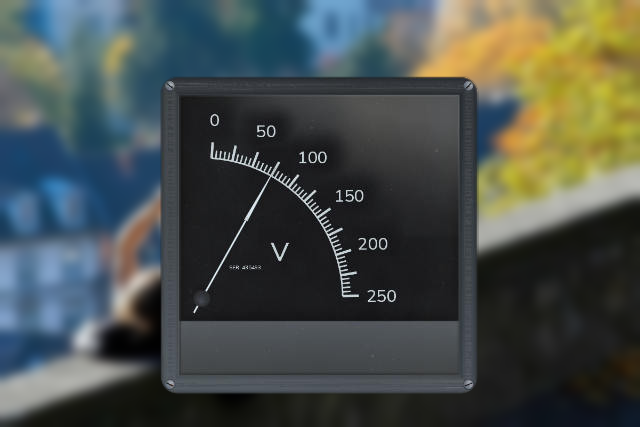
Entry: 75 V
